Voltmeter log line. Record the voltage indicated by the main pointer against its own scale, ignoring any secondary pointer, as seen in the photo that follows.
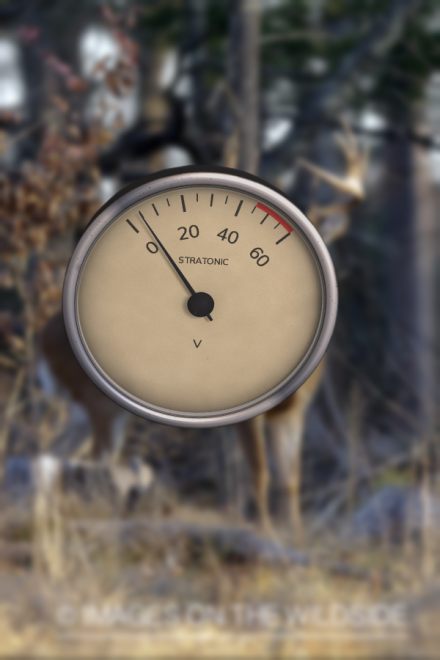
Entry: 5 V
